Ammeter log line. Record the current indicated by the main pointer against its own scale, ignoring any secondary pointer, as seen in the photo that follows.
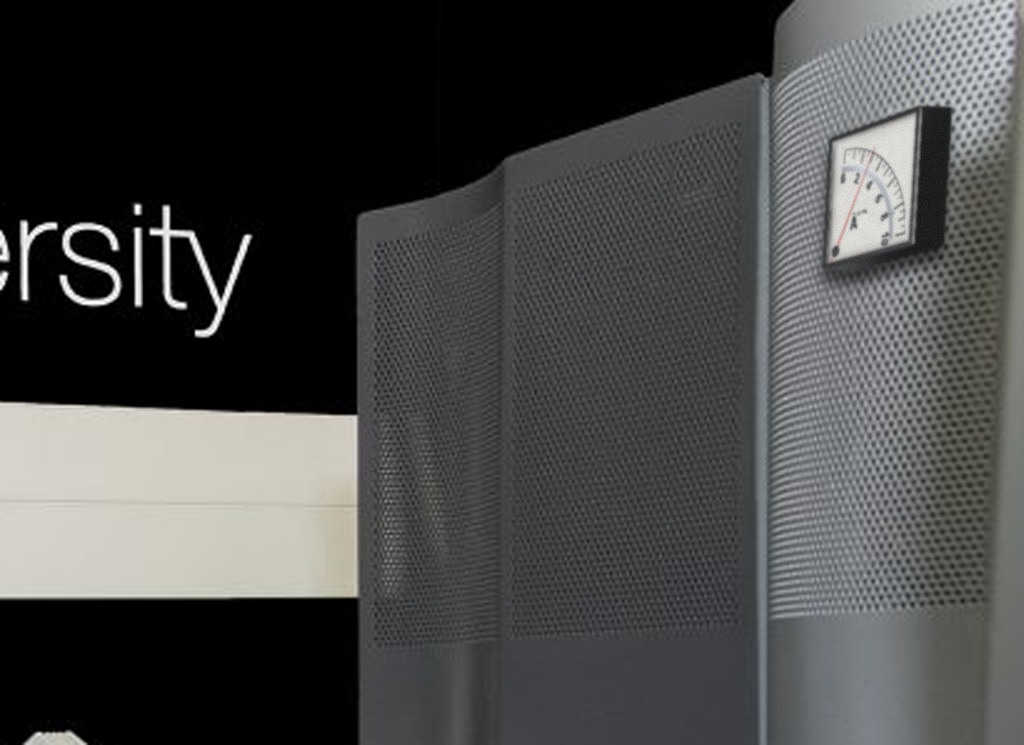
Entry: 3 A
